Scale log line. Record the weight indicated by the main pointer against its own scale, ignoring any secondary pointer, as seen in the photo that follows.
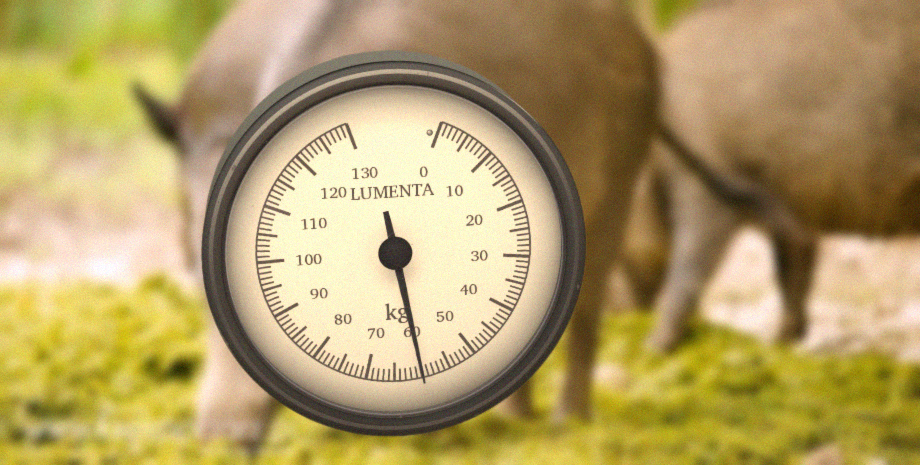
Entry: 60 kg
